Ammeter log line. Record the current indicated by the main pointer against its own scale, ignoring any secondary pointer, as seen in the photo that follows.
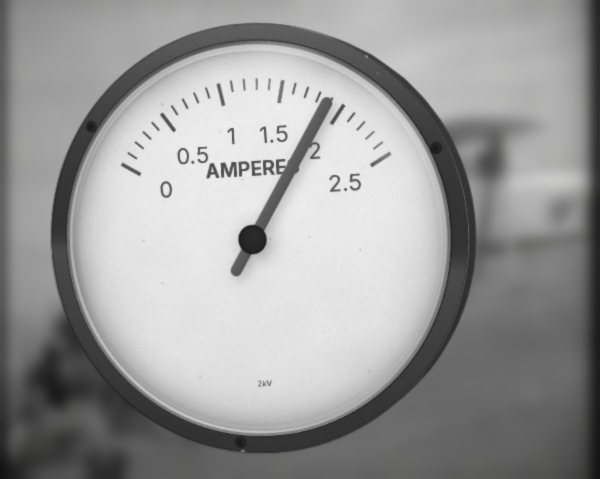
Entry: 1.9 A
